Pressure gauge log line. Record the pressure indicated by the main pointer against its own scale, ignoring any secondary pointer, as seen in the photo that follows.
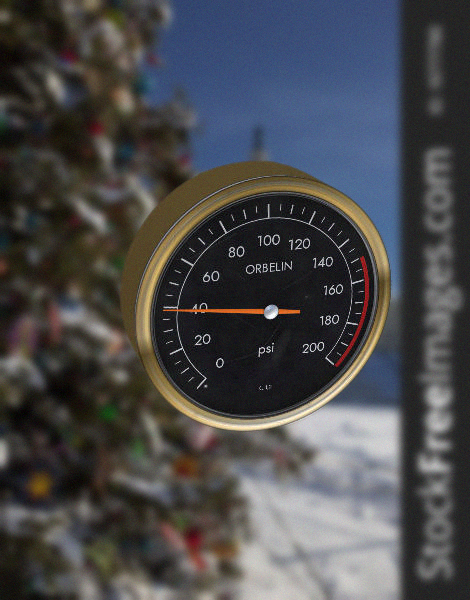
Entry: 40 psi
